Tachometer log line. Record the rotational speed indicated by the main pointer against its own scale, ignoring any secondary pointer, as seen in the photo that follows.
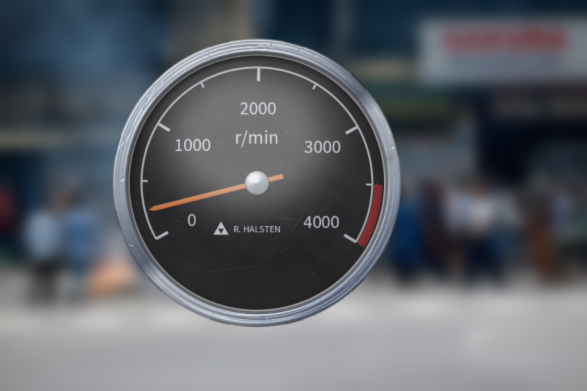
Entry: 250 rpm
